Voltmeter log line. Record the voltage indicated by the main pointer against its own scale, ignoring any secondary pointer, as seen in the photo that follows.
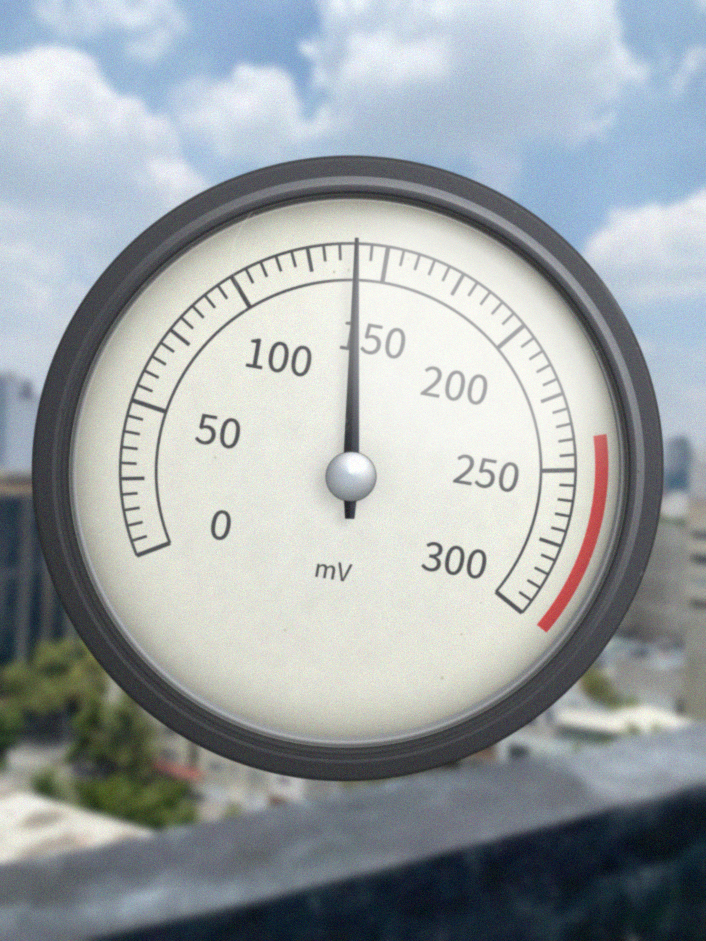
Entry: 140 mV
